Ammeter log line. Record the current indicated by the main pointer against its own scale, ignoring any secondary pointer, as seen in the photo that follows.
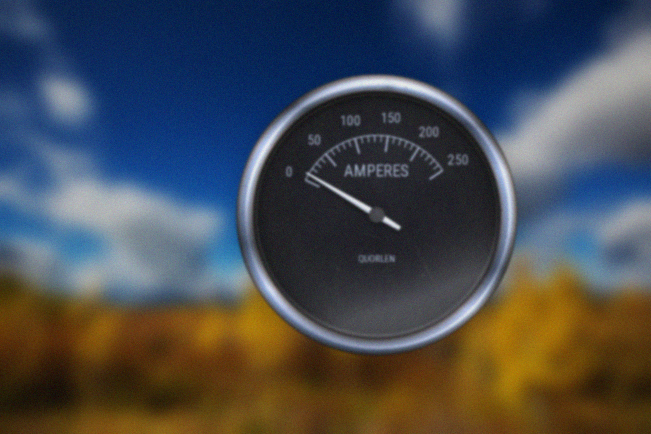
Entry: 10 A
